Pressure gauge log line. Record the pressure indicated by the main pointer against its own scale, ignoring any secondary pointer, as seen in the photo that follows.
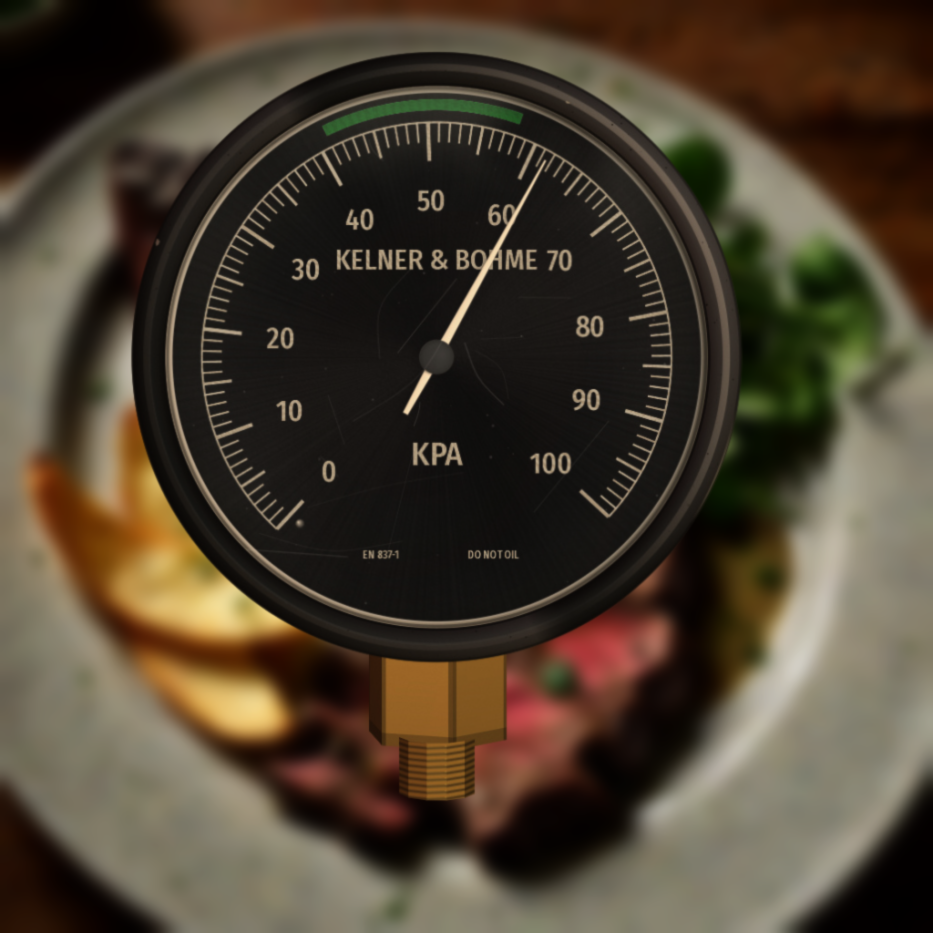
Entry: 61.5 kPa
